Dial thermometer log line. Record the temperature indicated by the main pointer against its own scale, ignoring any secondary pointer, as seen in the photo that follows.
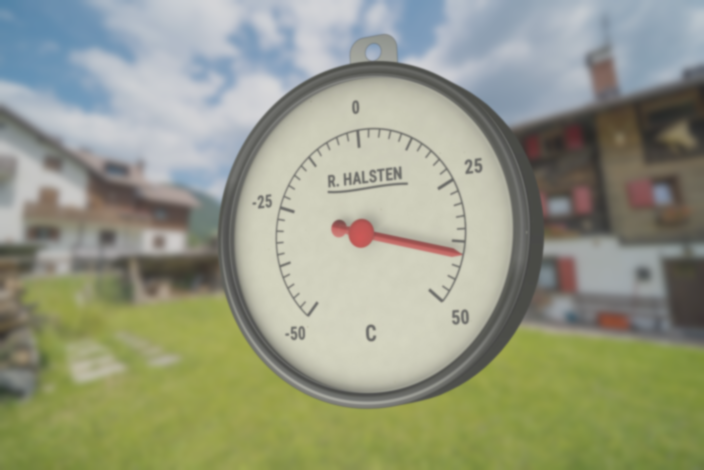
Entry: 40 °C
